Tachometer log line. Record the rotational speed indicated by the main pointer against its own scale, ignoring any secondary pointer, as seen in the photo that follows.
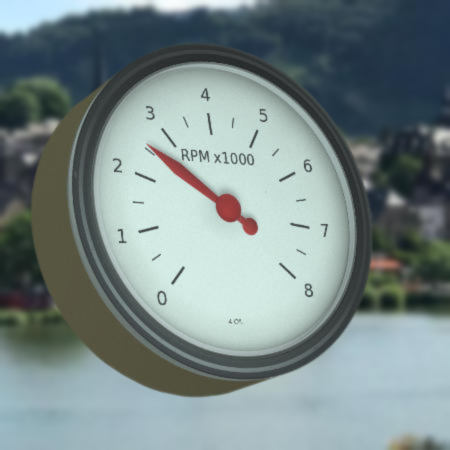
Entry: 2500 rpm
